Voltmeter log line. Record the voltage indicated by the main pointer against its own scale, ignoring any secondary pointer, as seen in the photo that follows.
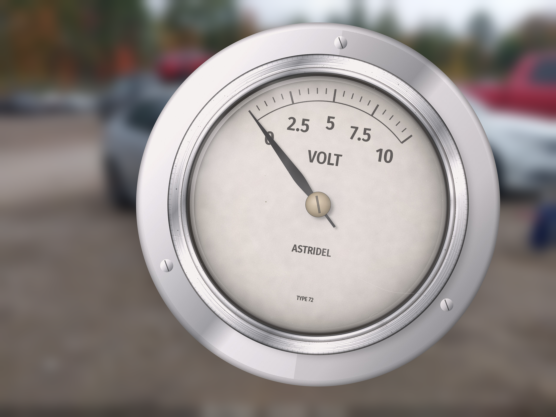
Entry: 0 V
